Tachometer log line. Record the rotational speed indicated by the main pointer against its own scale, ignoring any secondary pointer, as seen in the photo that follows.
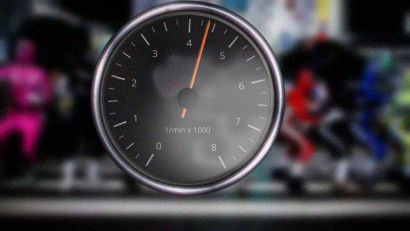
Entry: 4375 rpm
